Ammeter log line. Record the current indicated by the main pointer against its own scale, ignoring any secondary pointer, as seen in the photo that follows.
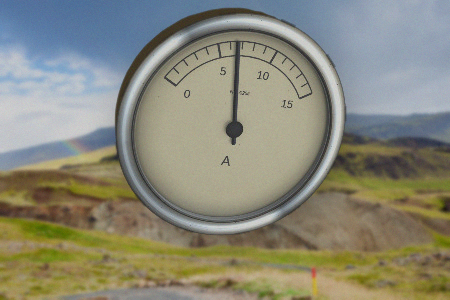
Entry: 6.5 A
